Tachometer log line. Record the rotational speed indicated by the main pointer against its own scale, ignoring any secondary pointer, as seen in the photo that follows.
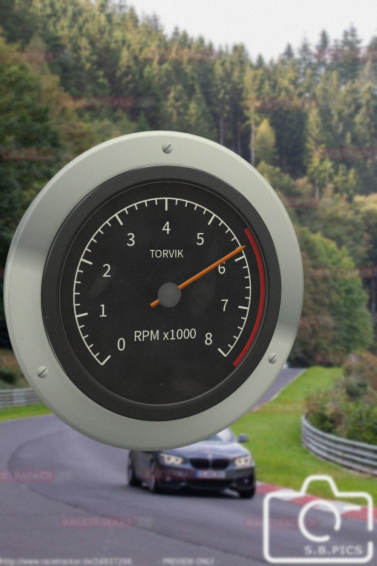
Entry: 5800 rpm
